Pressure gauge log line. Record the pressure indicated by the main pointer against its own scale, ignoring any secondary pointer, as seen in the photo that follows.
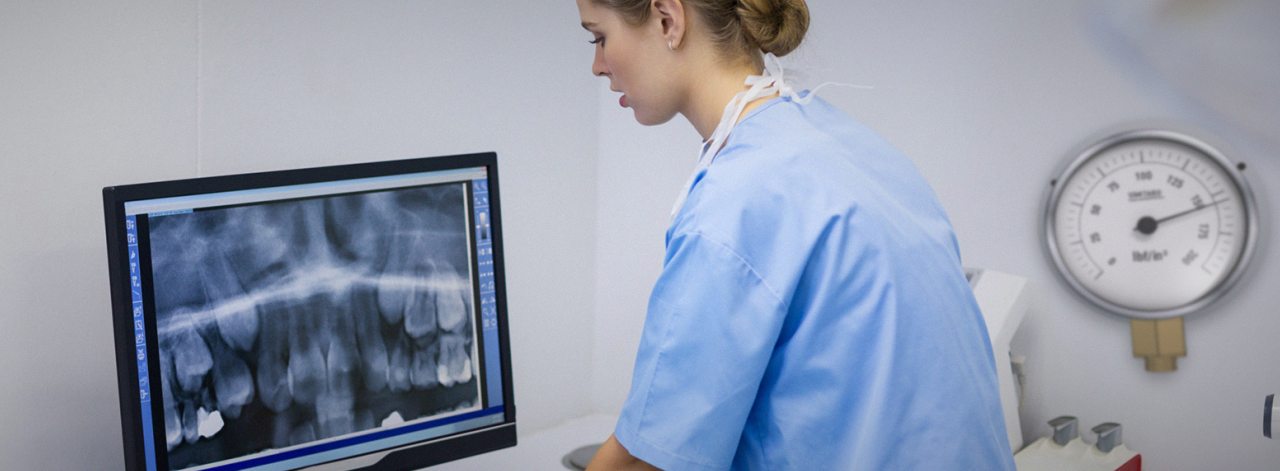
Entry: 155 psi
